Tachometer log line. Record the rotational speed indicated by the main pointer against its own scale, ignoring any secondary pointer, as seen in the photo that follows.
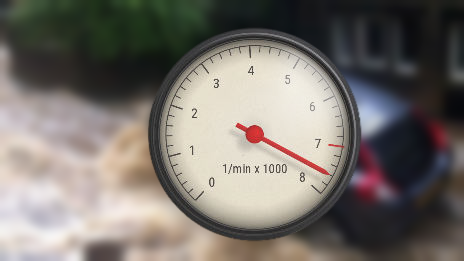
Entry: 7600 rpm
